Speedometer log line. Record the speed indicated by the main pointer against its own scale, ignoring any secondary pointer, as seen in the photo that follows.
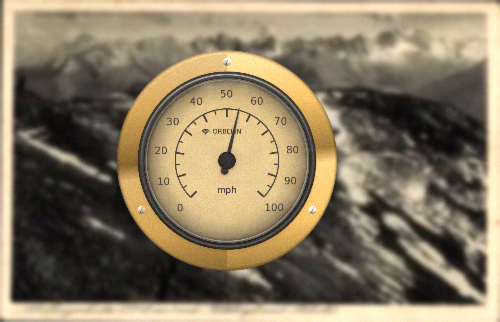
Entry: 55 mph
